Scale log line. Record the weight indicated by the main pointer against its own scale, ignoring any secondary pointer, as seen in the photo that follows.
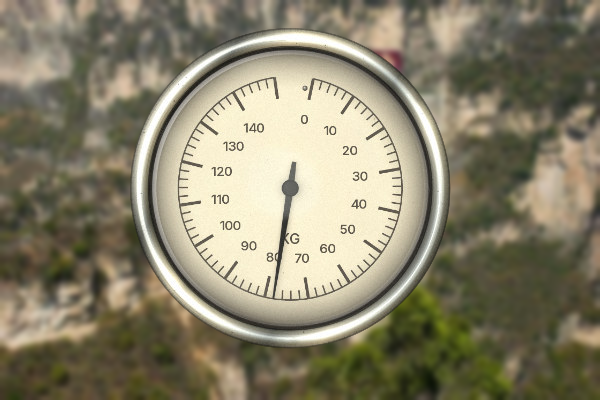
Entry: 78 kg
